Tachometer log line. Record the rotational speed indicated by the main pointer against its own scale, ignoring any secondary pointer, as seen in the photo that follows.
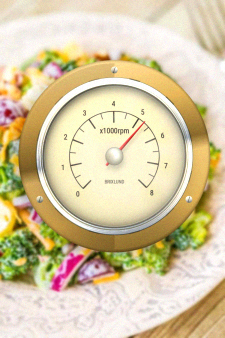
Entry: 5250 rpm
